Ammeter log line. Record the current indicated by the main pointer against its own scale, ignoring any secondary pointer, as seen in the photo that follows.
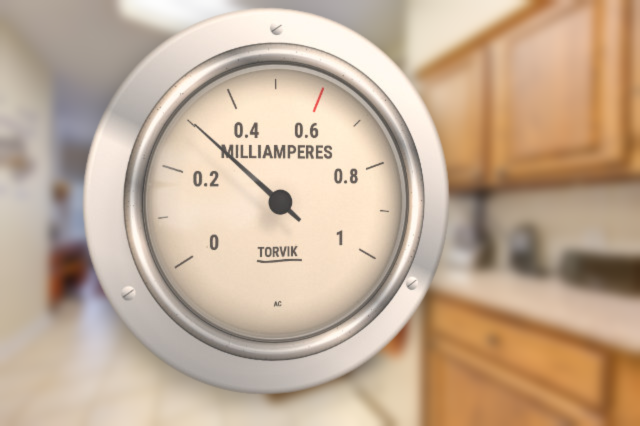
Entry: 0.3 mA
